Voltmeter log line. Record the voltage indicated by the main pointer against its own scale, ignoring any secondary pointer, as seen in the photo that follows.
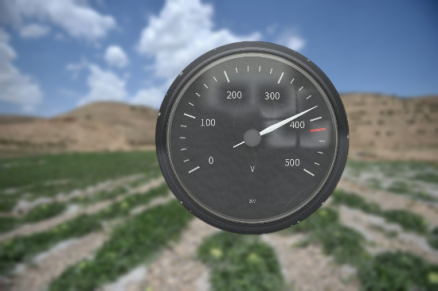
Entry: 380 V
